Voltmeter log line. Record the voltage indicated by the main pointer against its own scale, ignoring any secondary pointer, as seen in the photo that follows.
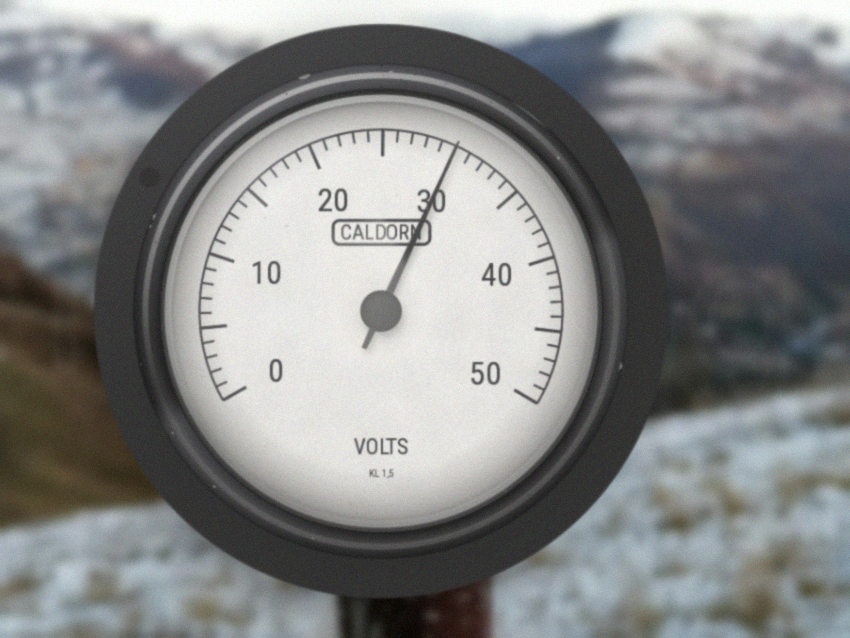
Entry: 30 V
